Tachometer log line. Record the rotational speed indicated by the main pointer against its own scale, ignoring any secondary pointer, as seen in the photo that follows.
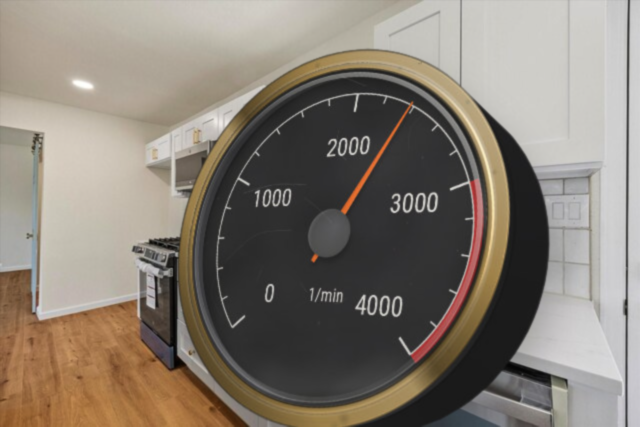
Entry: 2400 rpm
